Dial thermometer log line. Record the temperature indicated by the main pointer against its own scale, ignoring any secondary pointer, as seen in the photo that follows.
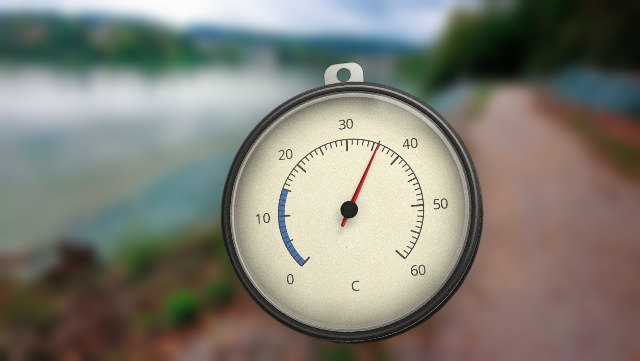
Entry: 36 °C
